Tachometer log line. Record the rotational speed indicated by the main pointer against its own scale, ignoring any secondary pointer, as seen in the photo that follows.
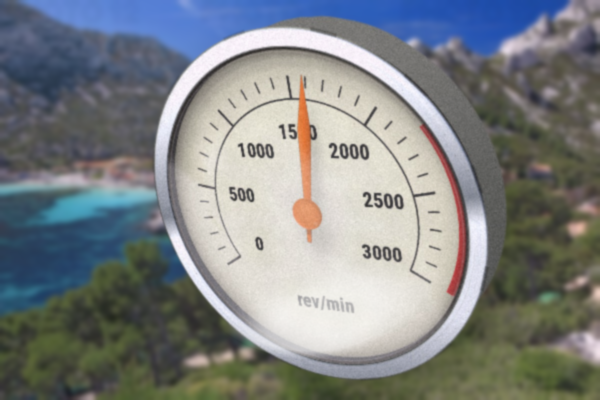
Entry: 1600 rpm
